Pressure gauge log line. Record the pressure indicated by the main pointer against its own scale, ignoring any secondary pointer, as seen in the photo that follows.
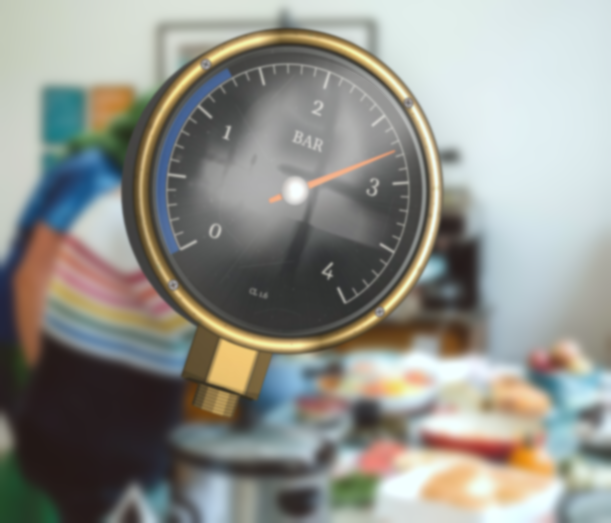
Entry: 2.75 bar
